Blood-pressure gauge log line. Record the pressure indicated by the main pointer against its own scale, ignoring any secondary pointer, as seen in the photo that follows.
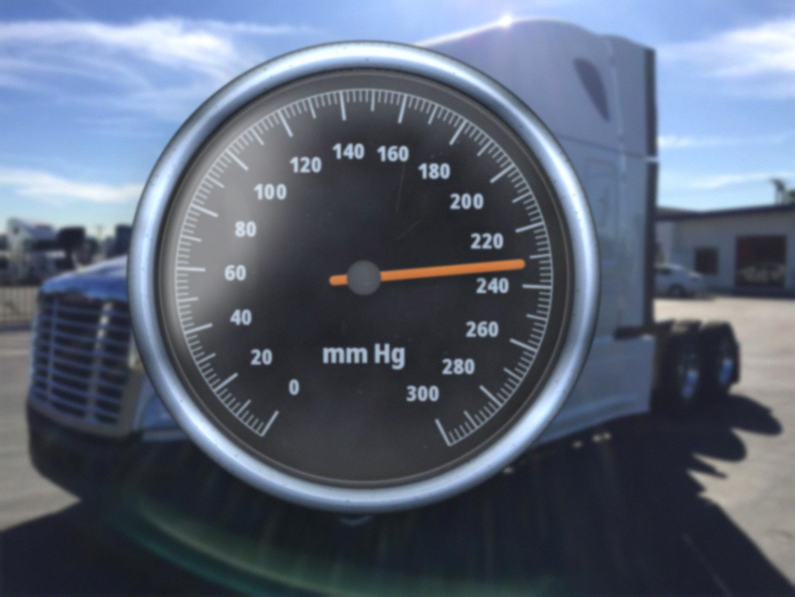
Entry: 232 mmHg
